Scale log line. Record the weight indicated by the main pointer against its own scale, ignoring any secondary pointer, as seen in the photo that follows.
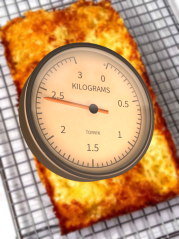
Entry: 2.4 kg
